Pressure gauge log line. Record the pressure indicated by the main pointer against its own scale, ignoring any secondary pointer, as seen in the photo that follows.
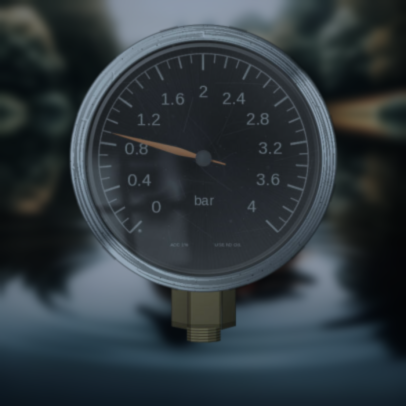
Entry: 0.9 bar
